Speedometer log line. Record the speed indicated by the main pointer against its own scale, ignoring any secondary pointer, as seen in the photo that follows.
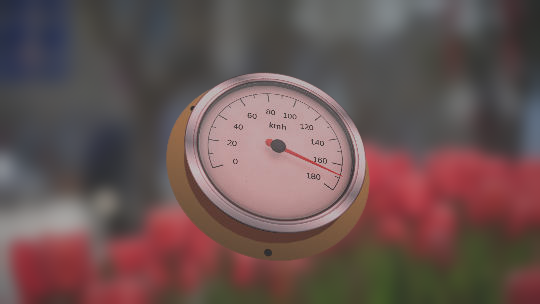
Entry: 170 km/h
